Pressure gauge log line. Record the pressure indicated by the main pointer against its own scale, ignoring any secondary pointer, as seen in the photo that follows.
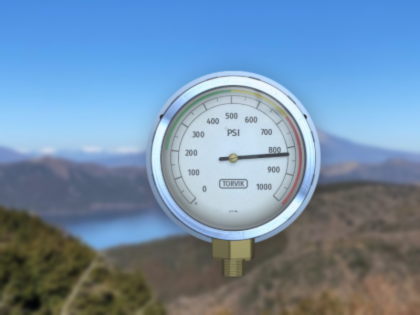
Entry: 825 psi
